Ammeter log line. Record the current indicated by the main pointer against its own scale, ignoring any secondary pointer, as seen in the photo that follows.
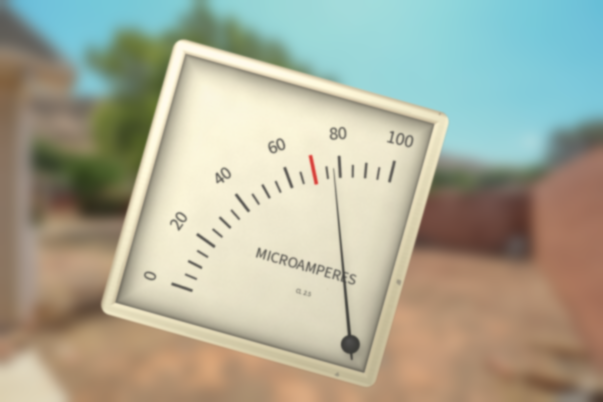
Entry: 77.5 µA
